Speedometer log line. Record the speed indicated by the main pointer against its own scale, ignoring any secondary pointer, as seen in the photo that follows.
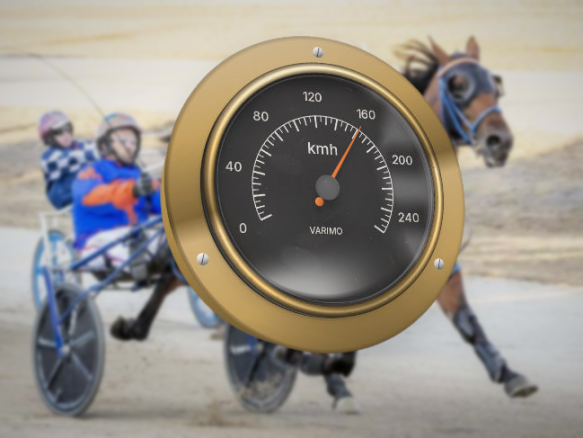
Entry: 160 km/h
